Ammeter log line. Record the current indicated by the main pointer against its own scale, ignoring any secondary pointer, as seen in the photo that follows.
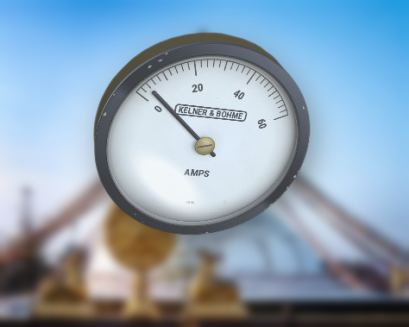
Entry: 4 A
